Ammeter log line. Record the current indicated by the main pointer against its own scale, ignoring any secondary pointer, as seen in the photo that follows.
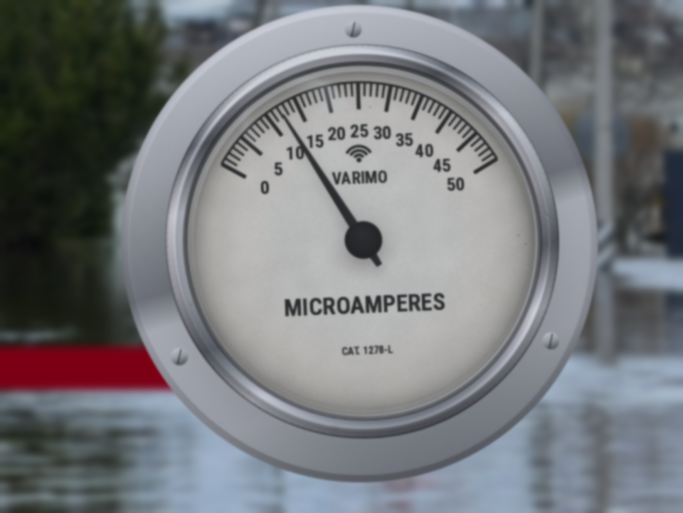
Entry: 12 µA
